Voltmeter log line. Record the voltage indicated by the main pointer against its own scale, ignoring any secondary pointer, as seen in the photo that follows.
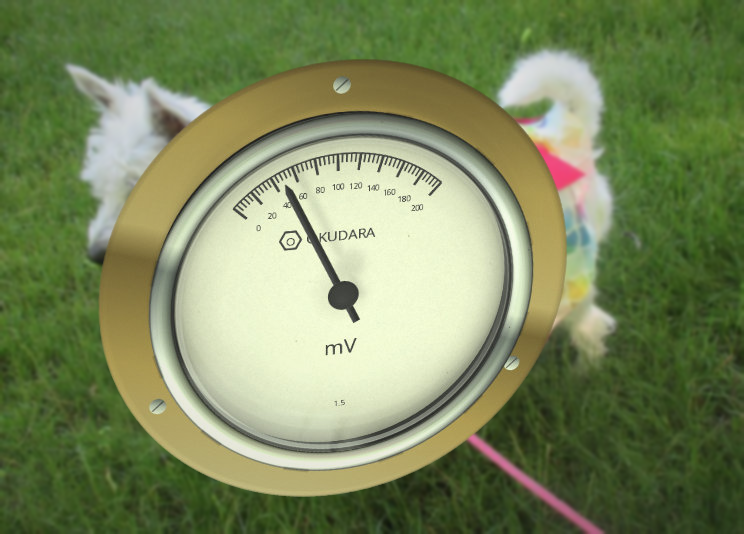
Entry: 48 mV
